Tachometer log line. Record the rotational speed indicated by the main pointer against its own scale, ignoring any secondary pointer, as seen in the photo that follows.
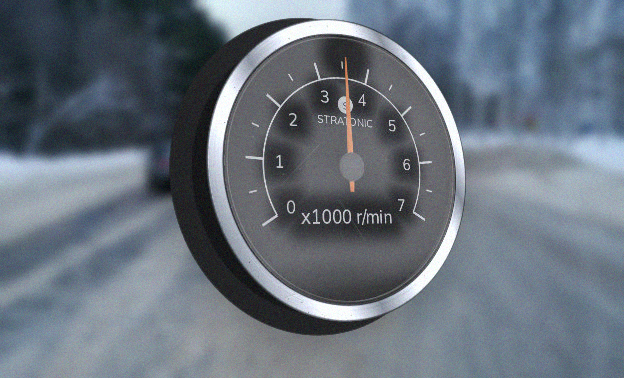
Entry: 3500 rpm
